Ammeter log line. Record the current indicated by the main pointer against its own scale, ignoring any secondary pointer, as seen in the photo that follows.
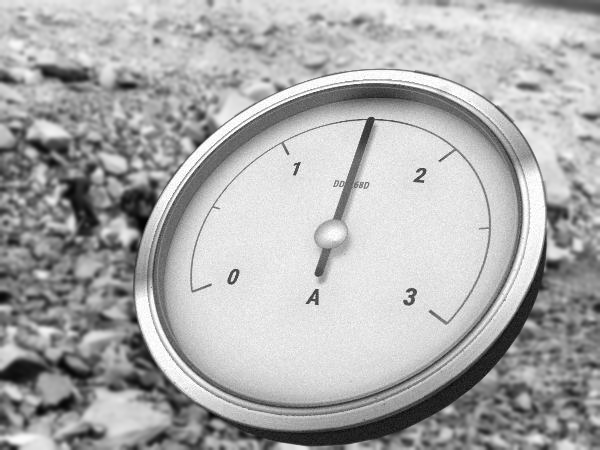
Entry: 1.5 A
